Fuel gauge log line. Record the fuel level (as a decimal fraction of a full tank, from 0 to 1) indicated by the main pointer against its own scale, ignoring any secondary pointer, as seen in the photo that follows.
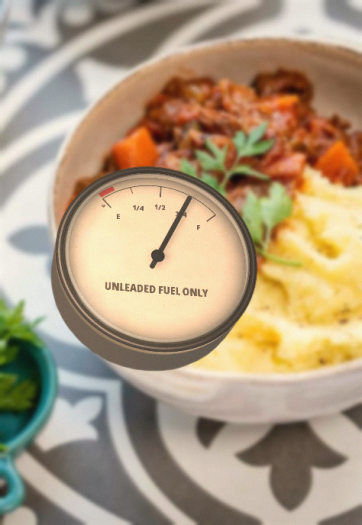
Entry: 0.75
